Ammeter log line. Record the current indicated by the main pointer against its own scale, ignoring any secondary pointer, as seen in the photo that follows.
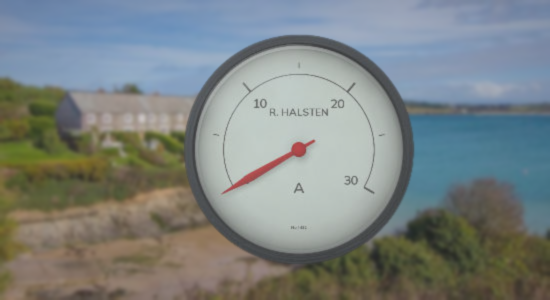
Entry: 0 A
